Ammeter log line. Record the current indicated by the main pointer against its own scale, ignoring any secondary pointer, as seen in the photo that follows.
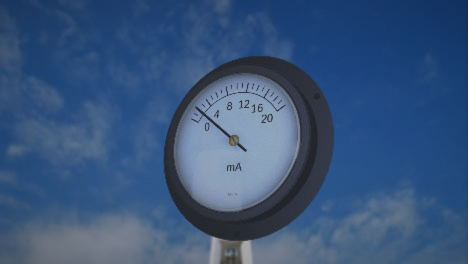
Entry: 2 mA
